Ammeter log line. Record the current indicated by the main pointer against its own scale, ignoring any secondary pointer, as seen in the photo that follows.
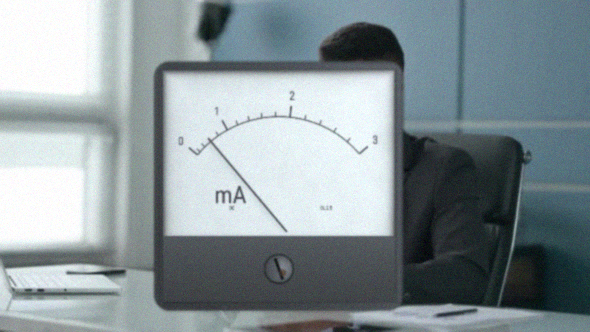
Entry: 0.6 mA
